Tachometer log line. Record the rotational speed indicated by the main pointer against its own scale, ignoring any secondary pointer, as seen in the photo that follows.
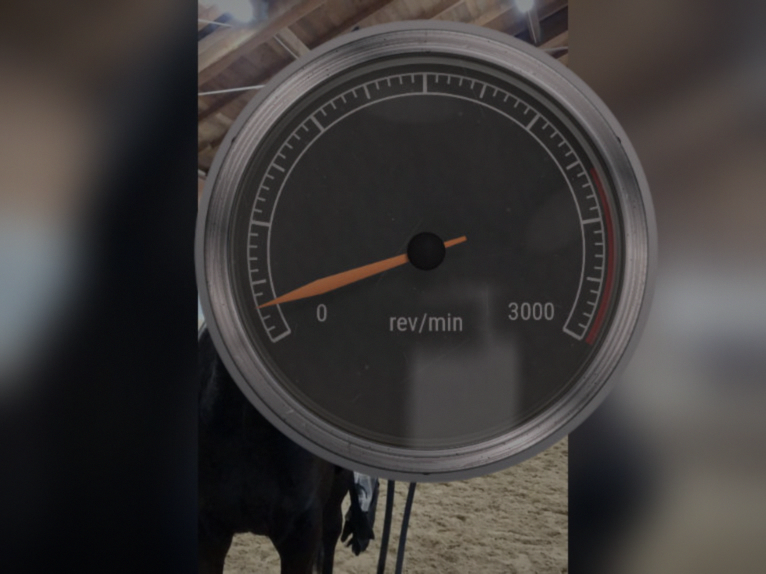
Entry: 150 rpm
